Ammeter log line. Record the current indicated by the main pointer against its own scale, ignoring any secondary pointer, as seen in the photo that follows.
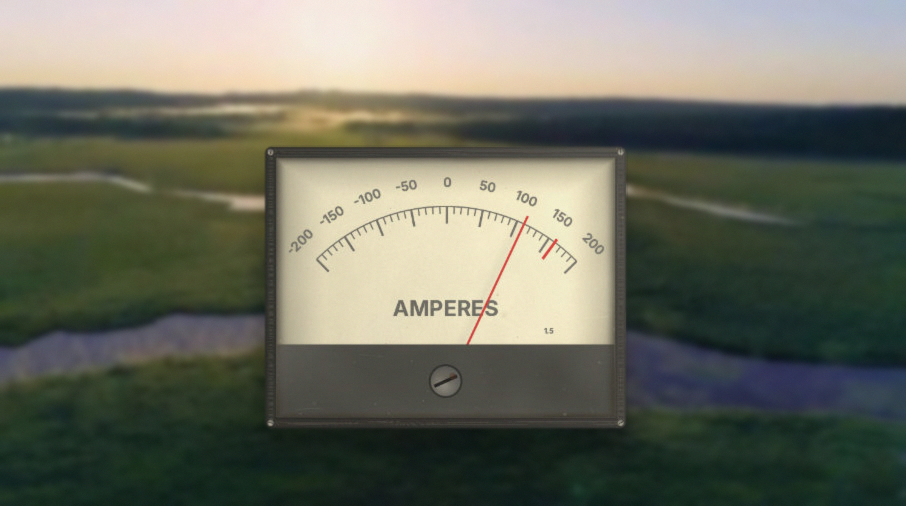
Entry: 110 A
